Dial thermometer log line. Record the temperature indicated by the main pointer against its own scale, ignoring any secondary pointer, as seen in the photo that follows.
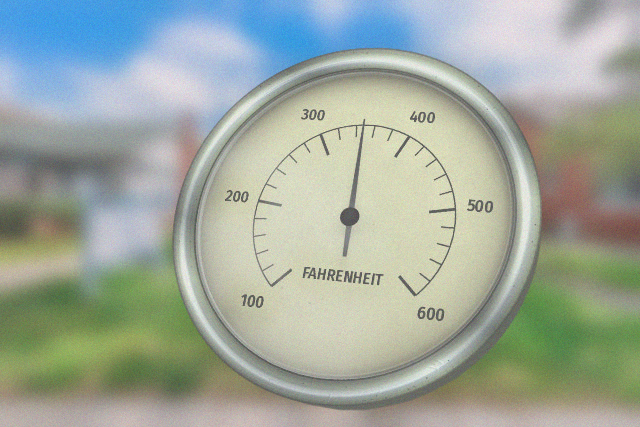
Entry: 350 °F
